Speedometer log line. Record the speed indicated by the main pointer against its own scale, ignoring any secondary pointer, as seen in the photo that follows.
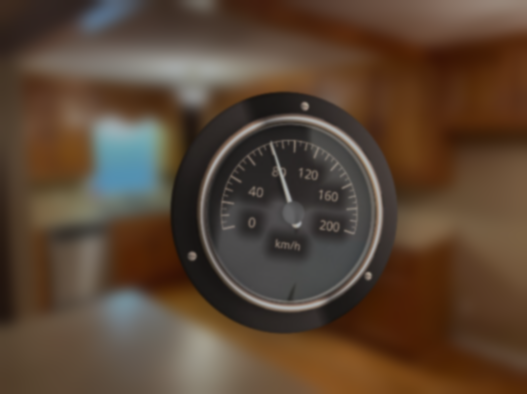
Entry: 80 km/h
